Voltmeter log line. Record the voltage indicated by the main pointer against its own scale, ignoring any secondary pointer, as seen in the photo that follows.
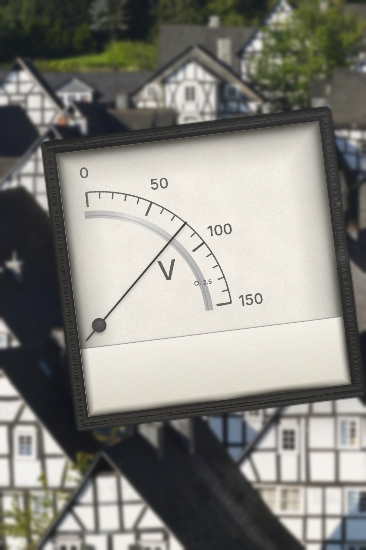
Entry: 80 V
